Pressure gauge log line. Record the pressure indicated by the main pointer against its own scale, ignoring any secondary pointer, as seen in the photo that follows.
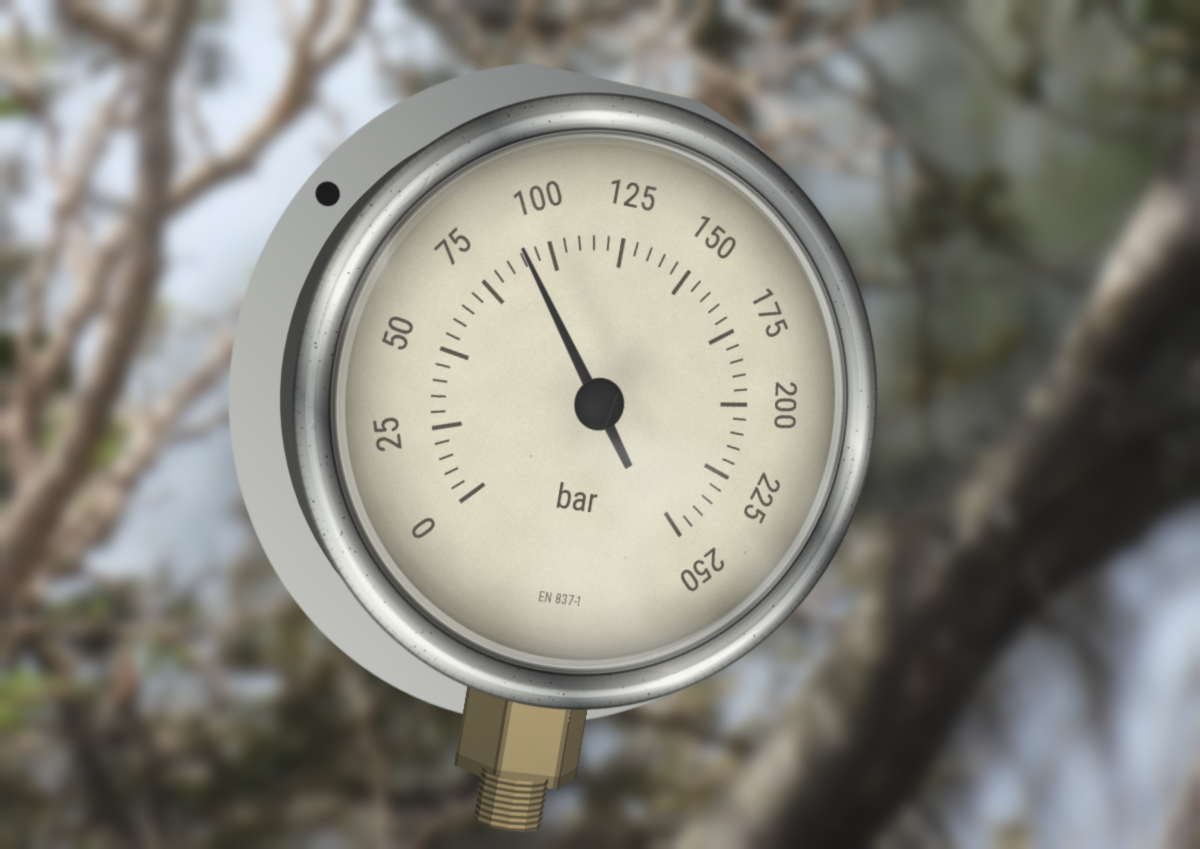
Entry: 90 bar
